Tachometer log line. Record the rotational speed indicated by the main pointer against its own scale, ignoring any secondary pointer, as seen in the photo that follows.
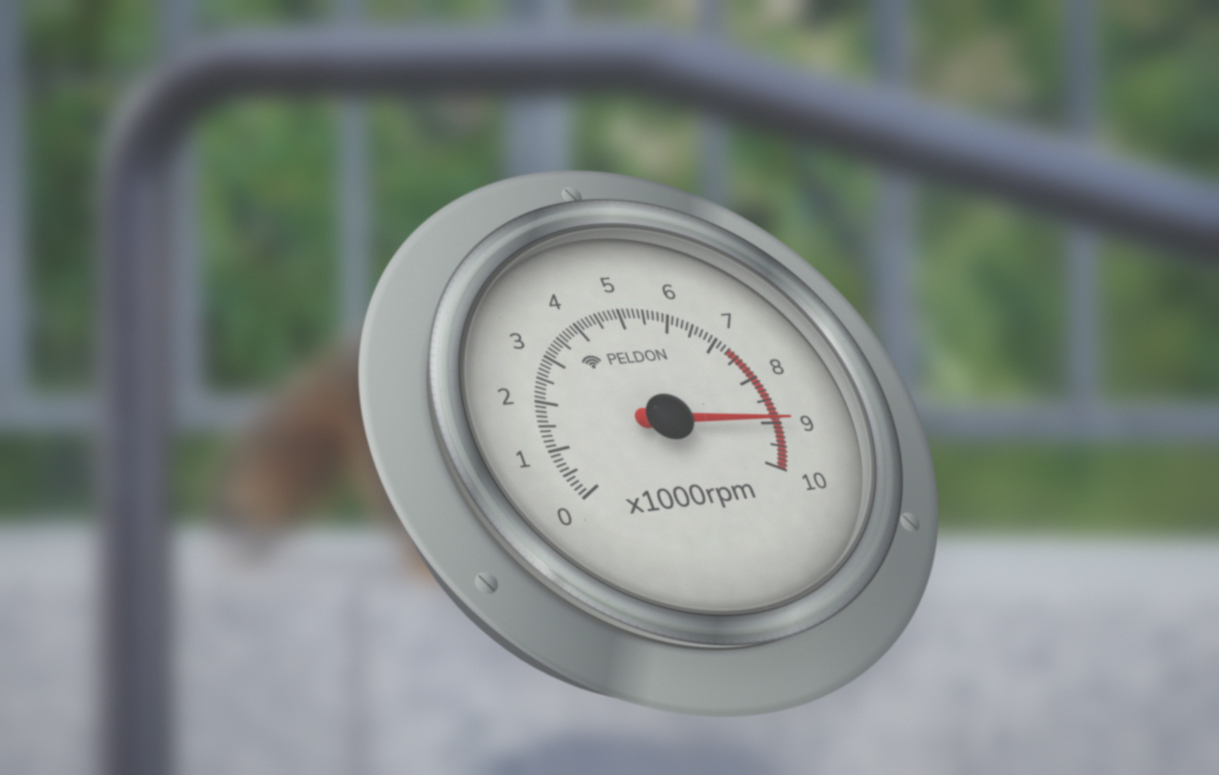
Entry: 9000 rpm
